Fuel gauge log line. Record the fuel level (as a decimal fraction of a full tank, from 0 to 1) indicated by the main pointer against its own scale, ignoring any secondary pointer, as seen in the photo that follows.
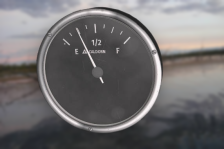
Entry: 0.25
